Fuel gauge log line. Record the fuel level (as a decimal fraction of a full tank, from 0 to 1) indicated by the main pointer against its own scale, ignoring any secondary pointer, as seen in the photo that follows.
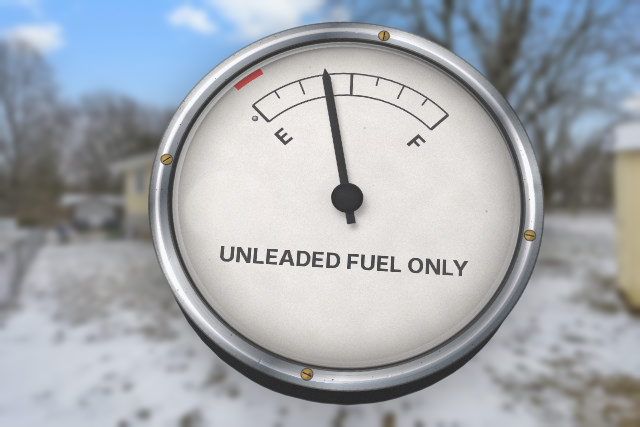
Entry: 0.375
